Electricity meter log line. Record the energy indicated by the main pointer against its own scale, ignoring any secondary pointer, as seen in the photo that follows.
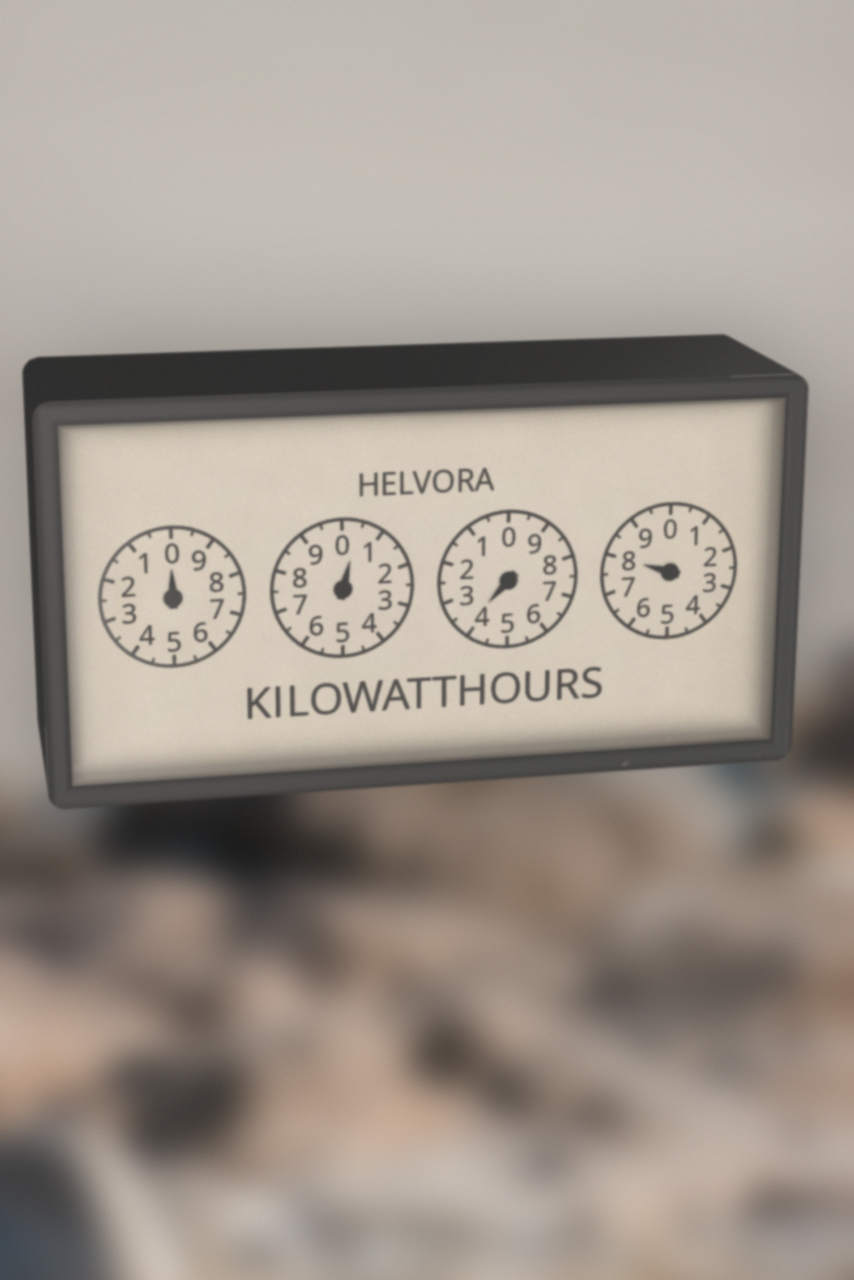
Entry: 38 kWh
